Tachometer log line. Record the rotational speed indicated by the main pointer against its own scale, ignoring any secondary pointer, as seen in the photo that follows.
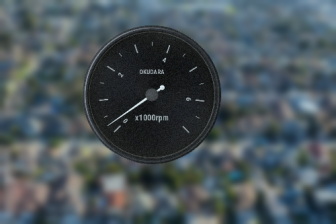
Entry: 250 rpm
